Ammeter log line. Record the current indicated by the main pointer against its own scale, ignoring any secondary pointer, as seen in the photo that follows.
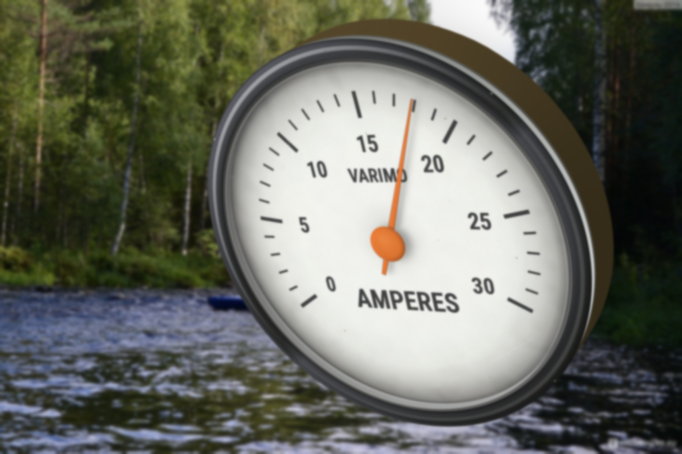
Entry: 18 A
